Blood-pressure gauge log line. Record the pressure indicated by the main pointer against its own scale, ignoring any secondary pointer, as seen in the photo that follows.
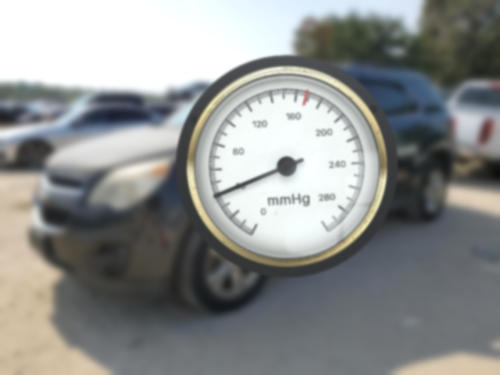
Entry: 40 mmHg
